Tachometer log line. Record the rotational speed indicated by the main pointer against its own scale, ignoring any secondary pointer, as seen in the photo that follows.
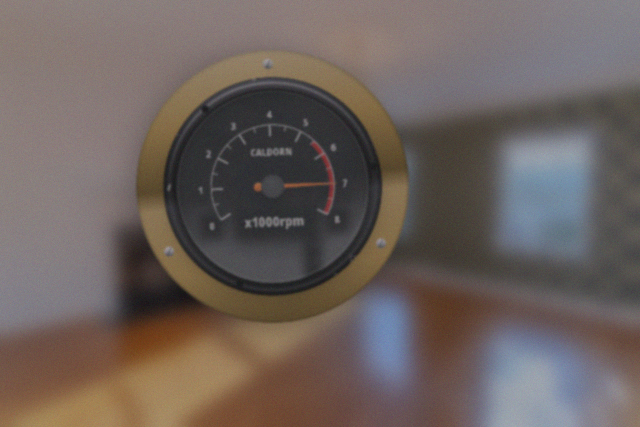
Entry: 7000 rpm
